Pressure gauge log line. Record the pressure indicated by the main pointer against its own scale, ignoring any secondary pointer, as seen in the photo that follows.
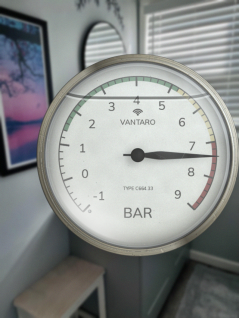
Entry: 7.4 bar
